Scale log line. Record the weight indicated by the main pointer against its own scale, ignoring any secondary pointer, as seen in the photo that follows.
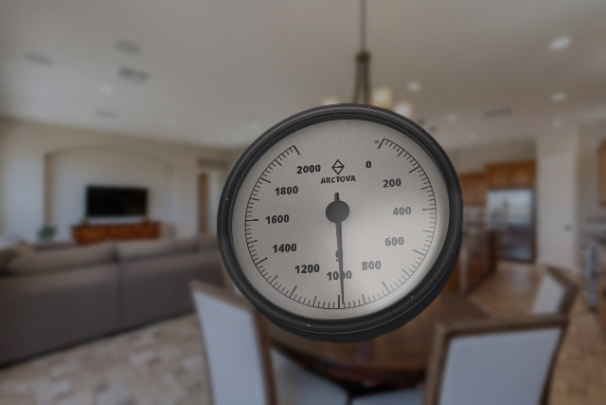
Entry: 980 g
